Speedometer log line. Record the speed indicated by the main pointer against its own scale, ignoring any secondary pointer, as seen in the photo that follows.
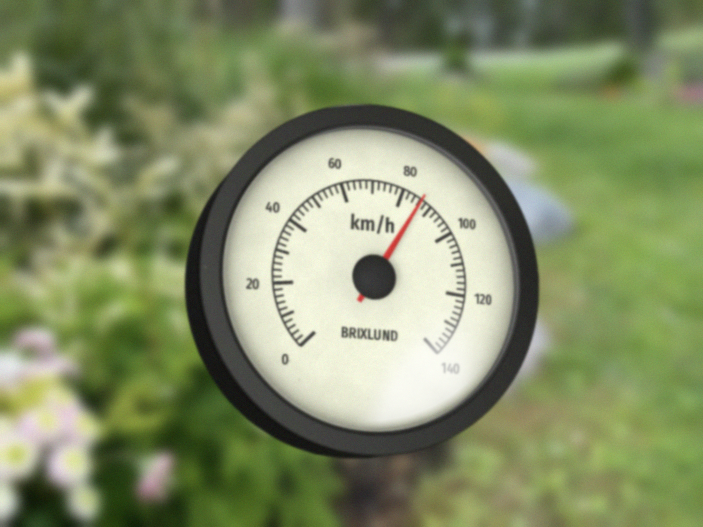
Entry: 86 km/h
